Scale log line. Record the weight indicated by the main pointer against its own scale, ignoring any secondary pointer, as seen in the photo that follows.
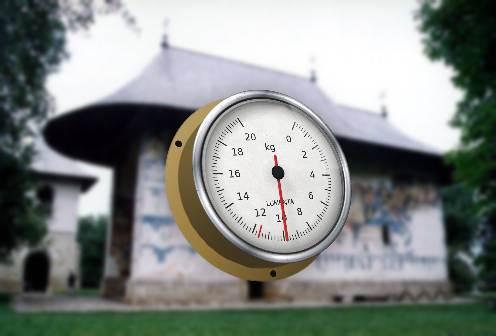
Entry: 10 kg
